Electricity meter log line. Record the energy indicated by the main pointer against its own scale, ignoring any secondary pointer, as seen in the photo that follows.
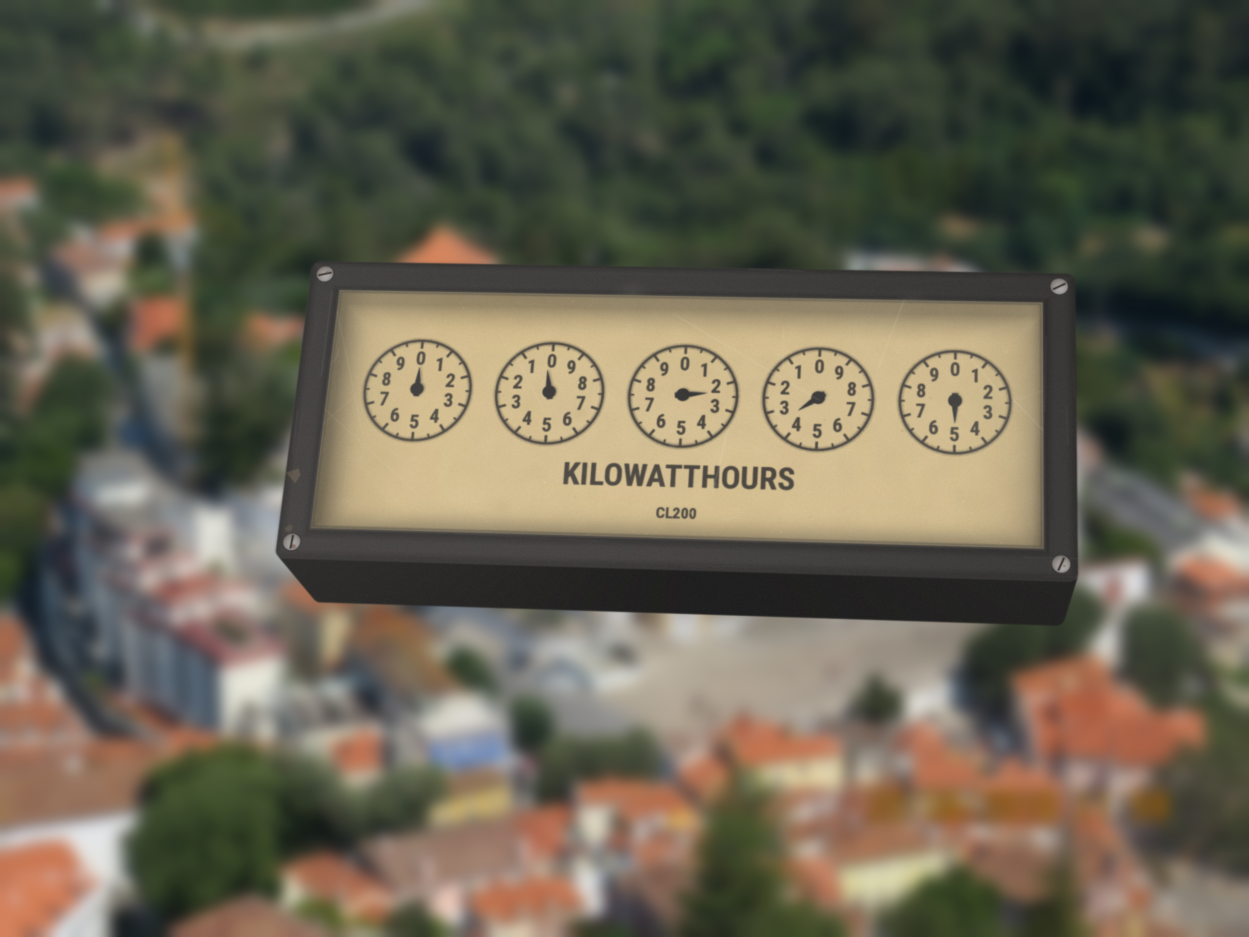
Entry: 235 kWh
